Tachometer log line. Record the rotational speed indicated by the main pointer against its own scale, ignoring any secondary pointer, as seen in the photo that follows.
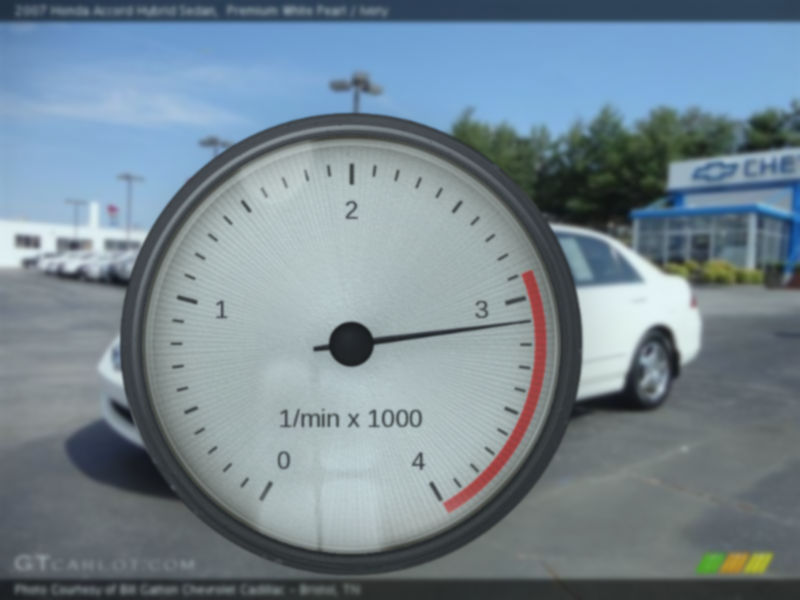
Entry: 3100 rpm
